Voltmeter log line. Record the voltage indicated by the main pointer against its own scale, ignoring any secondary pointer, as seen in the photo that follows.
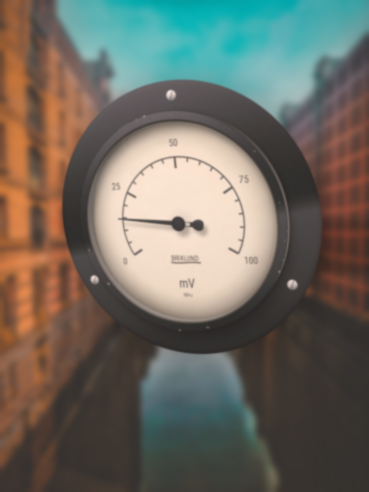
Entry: 15 mV
